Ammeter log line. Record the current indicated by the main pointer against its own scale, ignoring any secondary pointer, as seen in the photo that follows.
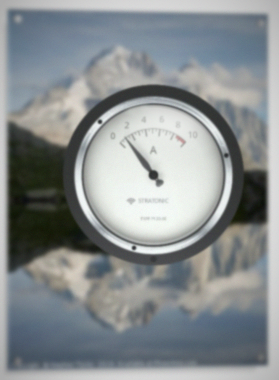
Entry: 1 A
